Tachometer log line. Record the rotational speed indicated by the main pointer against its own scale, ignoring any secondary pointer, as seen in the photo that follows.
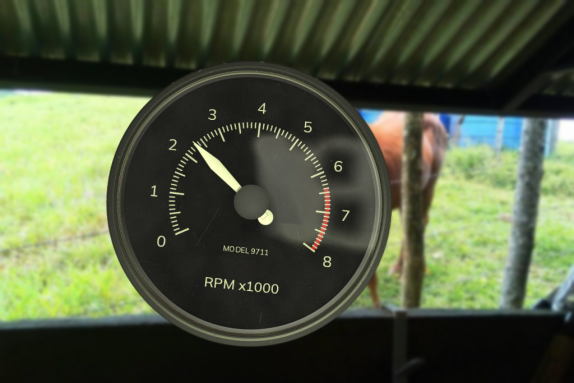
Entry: 2300 rpm
